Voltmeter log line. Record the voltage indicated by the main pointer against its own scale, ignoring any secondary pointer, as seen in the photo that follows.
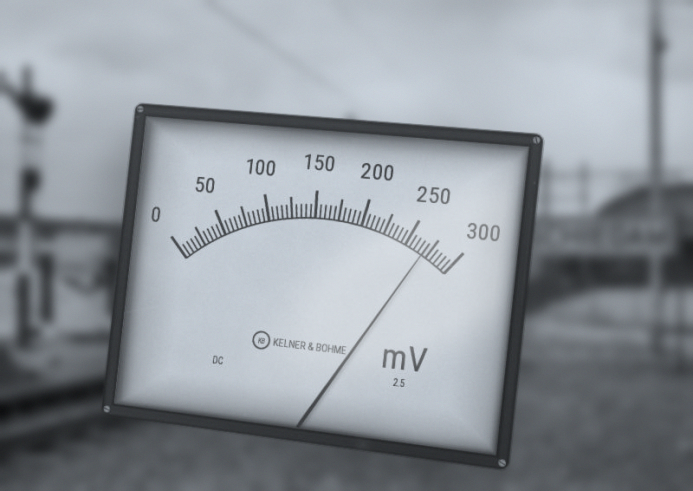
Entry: 270 mV
